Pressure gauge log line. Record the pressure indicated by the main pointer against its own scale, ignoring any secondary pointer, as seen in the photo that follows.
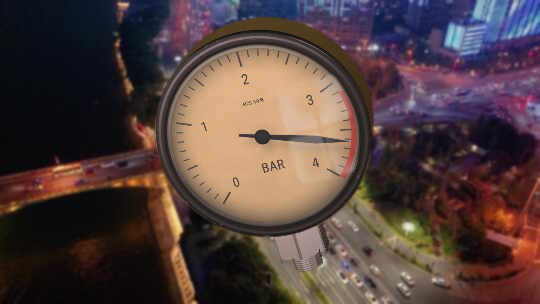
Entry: 3.6 bar
